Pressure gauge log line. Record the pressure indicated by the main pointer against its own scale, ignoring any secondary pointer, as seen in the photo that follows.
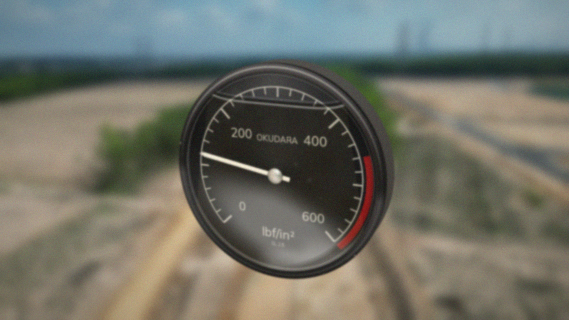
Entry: 120 psi
